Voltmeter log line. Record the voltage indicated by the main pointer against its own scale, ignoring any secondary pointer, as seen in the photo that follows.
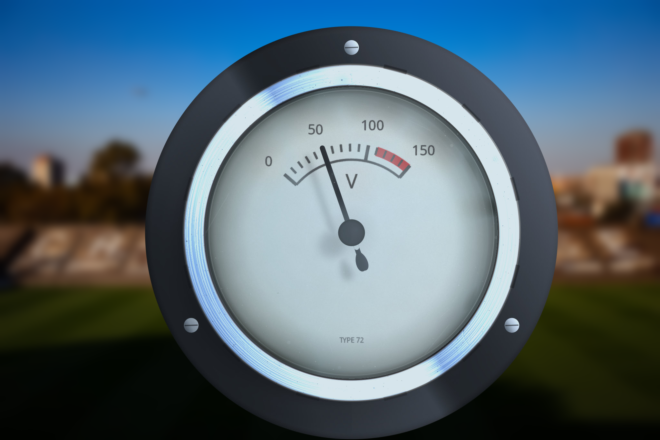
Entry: 50 V
